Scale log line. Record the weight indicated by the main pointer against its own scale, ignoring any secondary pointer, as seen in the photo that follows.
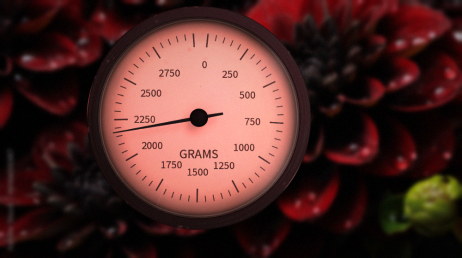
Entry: 2175 g
